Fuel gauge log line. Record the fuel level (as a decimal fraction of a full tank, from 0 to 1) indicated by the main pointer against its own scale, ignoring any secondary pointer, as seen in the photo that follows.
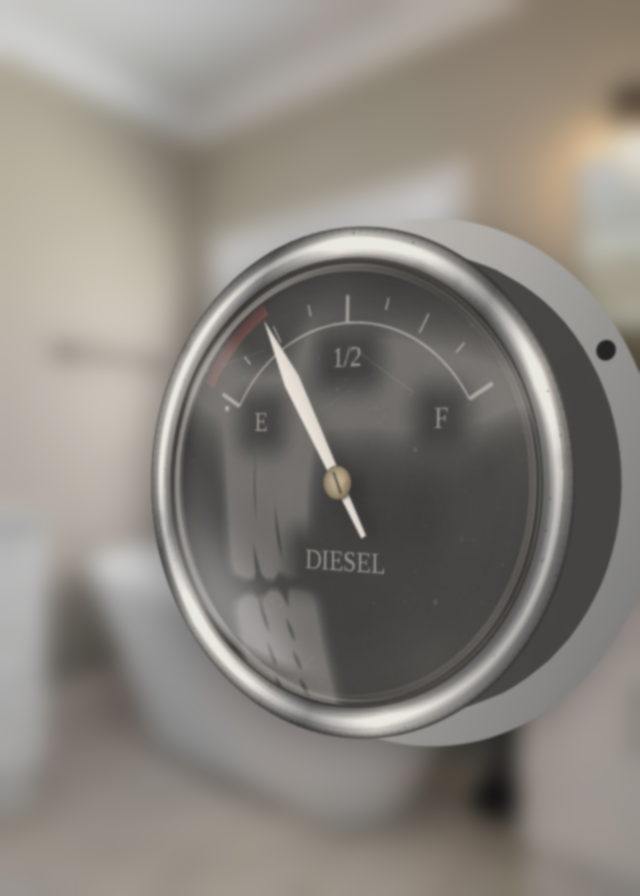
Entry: 0.25
